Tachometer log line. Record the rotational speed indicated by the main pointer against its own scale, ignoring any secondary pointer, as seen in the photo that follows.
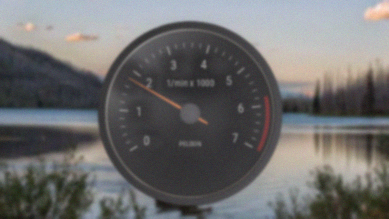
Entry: 1800 rpm
